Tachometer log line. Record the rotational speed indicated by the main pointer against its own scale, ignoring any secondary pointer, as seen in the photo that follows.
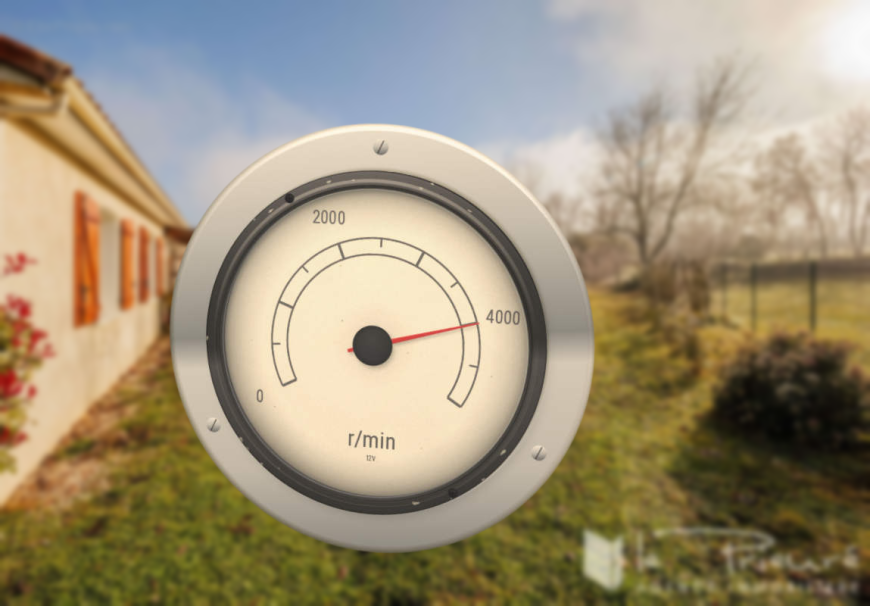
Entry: 4000 rpm
